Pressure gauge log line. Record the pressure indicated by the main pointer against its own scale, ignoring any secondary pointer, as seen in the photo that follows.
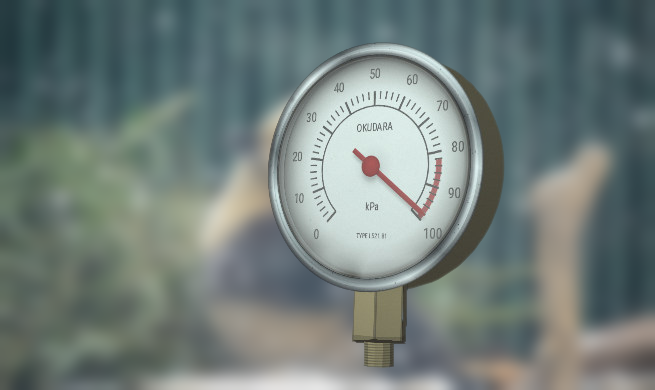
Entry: 98 kPa
